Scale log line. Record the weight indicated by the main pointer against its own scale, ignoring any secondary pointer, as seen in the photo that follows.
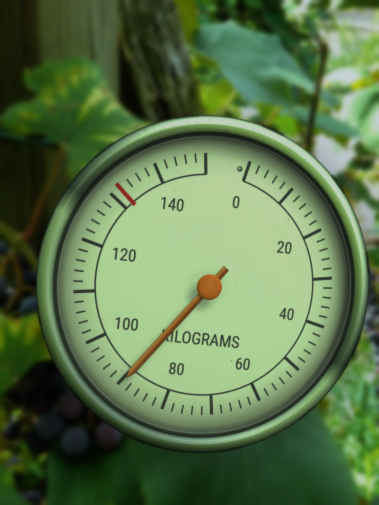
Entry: 90 kg
